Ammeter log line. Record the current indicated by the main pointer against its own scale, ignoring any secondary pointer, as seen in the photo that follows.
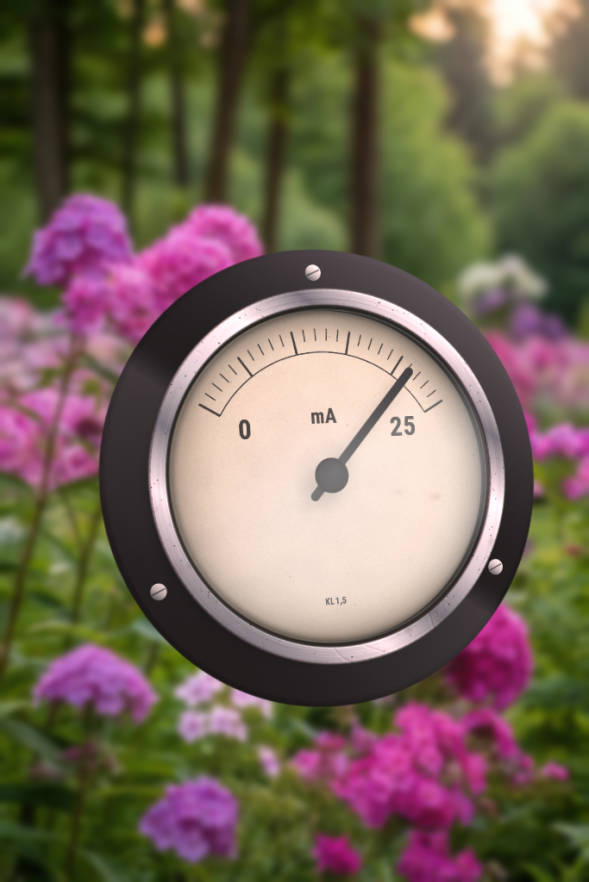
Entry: 21 mA
